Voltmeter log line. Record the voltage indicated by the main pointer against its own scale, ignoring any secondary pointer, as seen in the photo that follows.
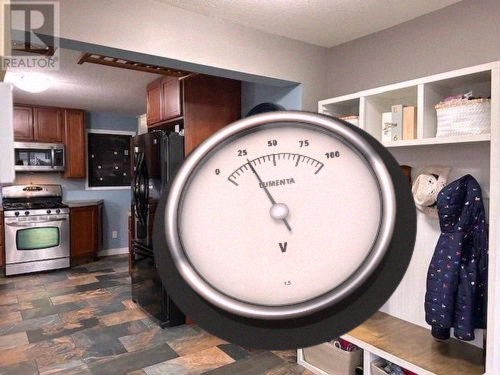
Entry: 25 V
